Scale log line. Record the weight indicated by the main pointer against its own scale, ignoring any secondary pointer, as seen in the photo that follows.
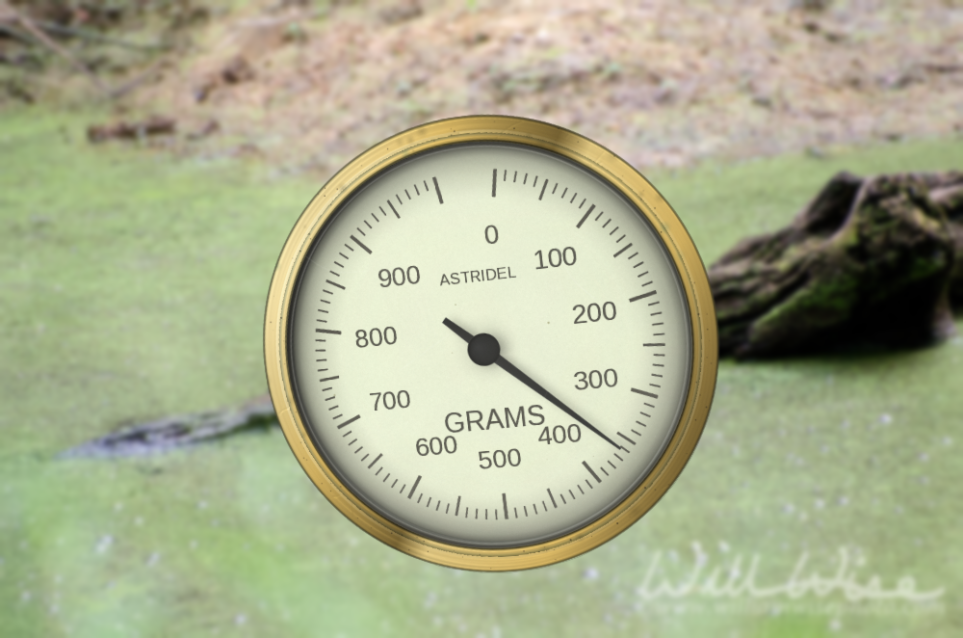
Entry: 360 g
